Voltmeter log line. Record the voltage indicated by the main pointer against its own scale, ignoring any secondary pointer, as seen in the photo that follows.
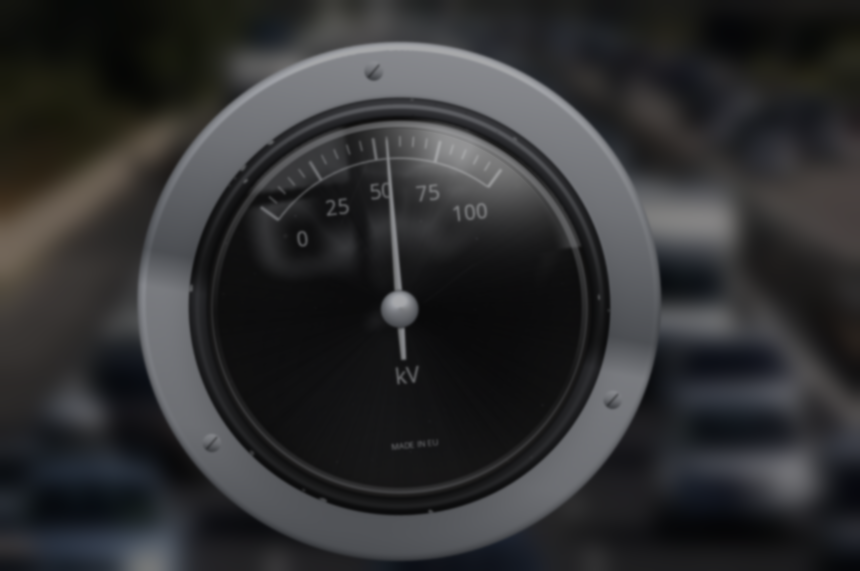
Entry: 55 kV
